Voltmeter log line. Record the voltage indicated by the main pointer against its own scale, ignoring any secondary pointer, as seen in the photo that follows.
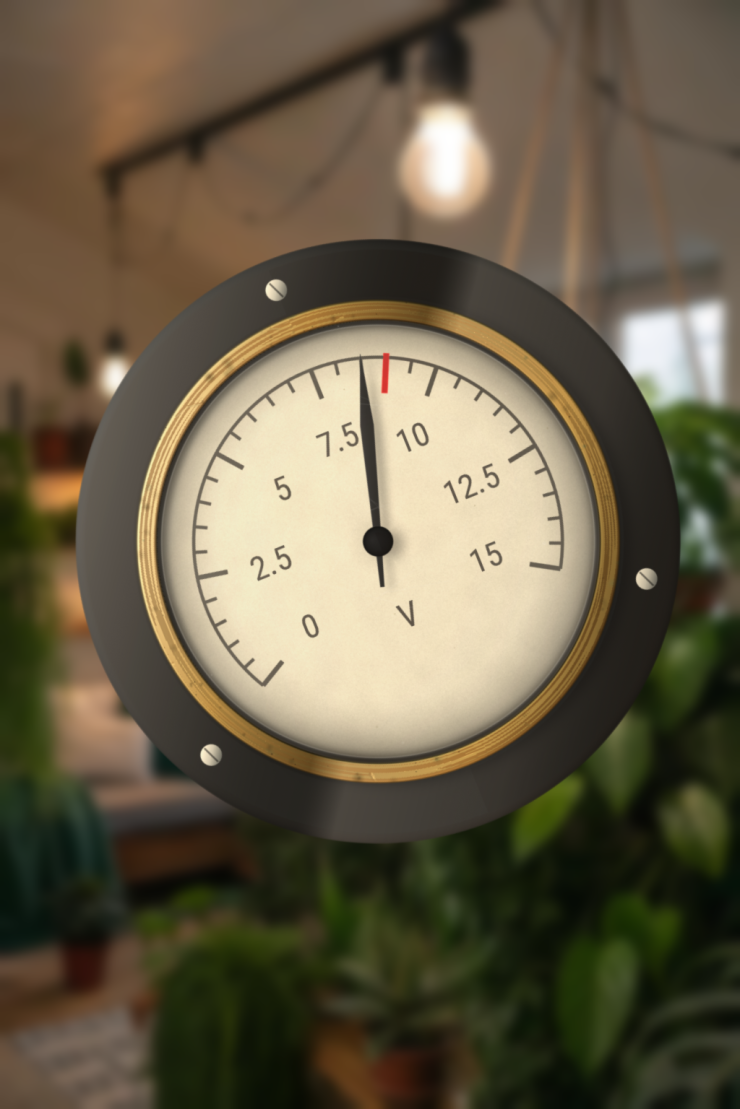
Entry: 8.5 V
